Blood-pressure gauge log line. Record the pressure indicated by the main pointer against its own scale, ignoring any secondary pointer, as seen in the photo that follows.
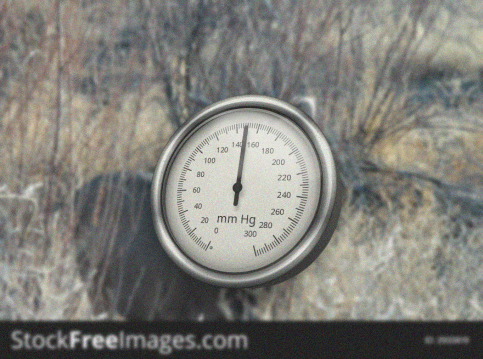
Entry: 150 mmHg
